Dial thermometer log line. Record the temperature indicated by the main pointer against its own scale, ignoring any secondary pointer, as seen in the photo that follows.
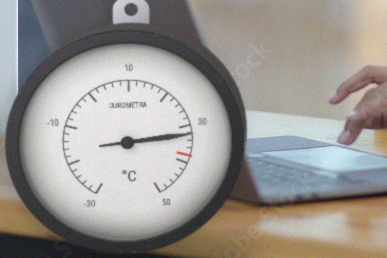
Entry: 32 °C
